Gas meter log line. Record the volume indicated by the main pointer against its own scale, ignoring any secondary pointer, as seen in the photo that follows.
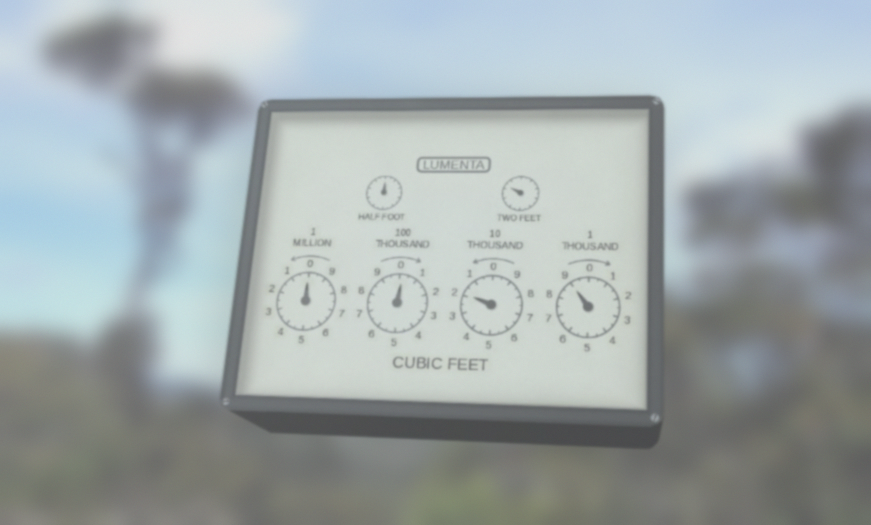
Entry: 1900 ft³
